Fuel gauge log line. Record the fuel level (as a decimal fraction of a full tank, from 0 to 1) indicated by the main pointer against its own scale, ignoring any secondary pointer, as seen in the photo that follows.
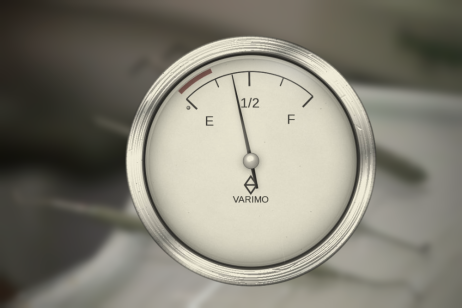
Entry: 0.375
